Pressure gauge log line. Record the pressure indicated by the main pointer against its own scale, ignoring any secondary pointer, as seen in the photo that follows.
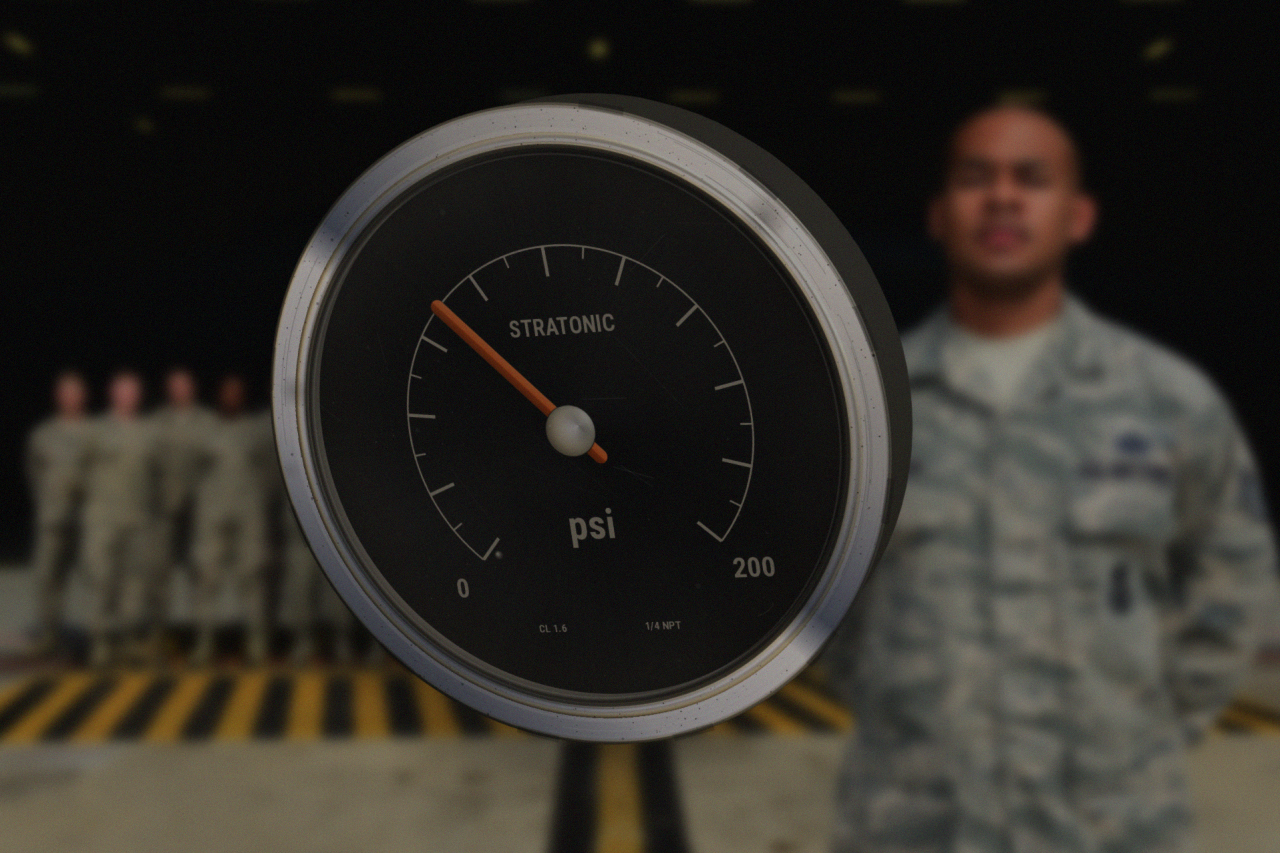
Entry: 70 psi
